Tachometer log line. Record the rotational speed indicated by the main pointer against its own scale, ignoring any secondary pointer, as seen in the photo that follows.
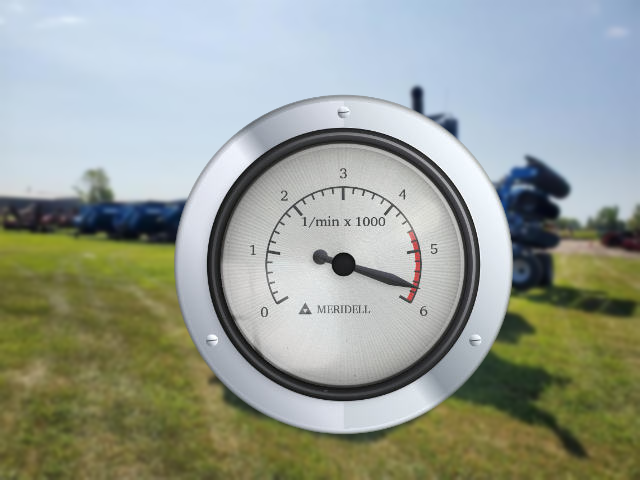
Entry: 5700 rpm
